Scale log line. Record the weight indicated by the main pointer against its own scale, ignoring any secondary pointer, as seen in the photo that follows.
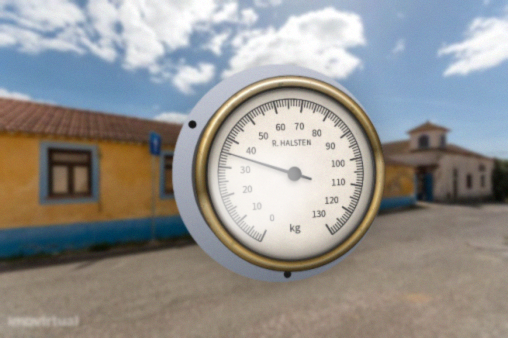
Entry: 35 kg
